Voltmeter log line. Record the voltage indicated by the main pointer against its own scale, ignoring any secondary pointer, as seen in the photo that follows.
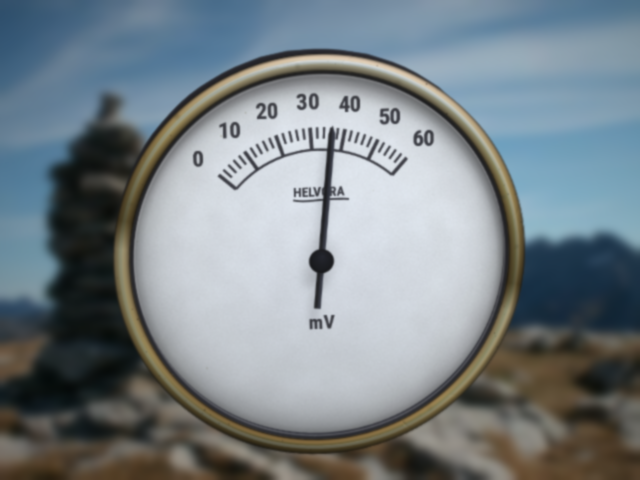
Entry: 36 mV
